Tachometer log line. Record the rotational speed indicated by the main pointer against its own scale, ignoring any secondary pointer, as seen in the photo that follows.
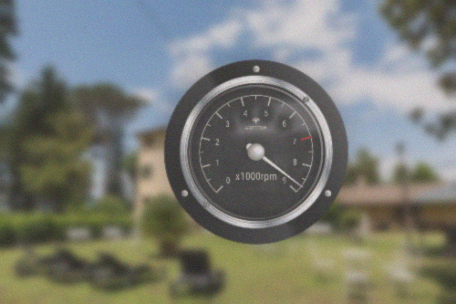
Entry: 8750 rpm
